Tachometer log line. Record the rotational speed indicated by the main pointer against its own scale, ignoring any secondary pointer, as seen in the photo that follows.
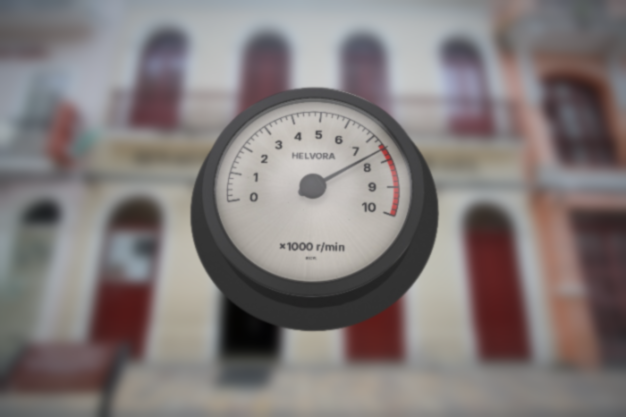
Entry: 7600 rpm
